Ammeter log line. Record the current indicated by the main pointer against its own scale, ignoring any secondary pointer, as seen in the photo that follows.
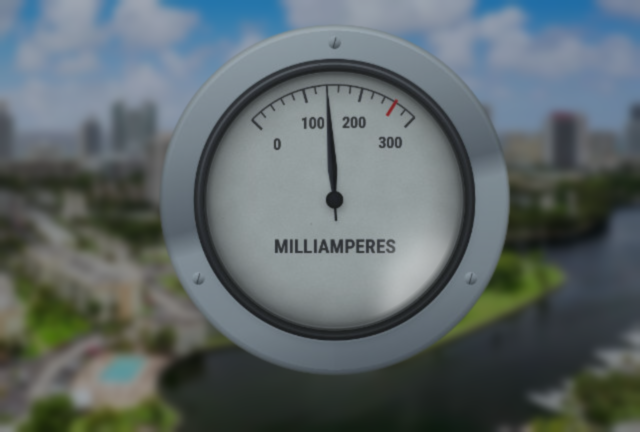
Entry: 140 mA
